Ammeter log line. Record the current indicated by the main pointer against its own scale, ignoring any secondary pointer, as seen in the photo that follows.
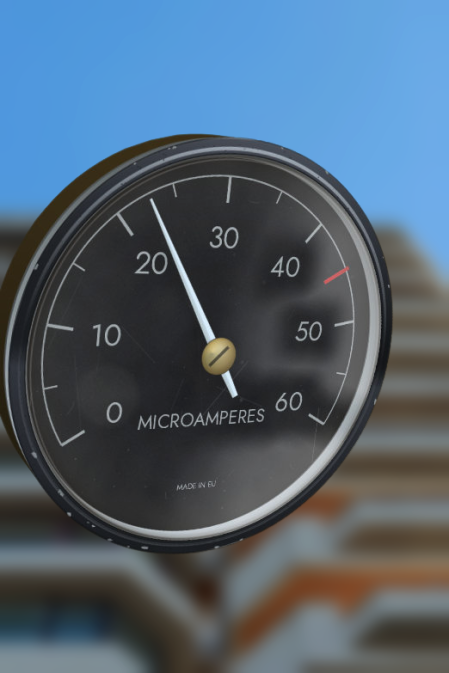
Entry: 22.5 µA
